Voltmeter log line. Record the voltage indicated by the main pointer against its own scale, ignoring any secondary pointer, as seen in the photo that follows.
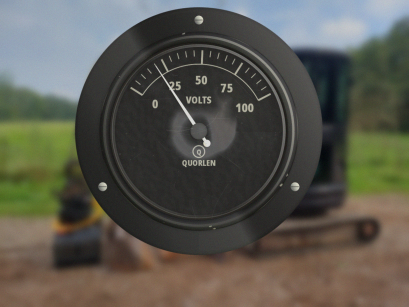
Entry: 20 V
